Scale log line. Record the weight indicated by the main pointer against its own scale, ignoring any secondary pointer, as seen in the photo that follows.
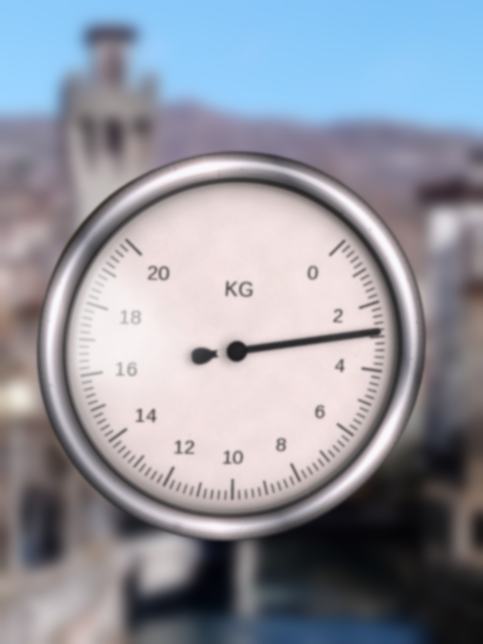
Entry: 2.8 kg
